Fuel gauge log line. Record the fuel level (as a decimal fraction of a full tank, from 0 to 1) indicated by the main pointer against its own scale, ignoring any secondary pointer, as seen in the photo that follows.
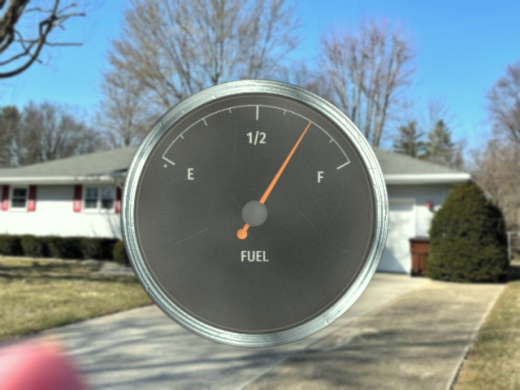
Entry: 0.75
